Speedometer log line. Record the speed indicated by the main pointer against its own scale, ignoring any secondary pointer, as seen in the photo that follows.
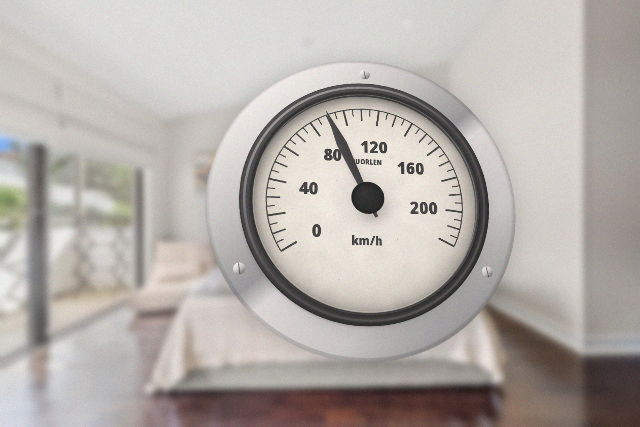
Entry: 90 km/h
